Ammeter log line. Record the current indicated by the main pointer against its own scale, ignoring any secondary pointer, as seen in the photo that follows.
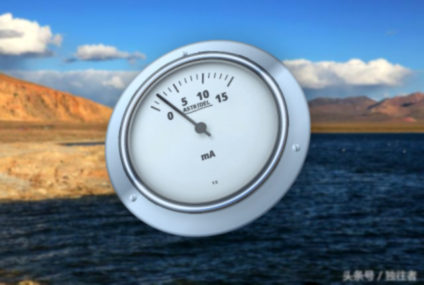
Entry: 2 mA
